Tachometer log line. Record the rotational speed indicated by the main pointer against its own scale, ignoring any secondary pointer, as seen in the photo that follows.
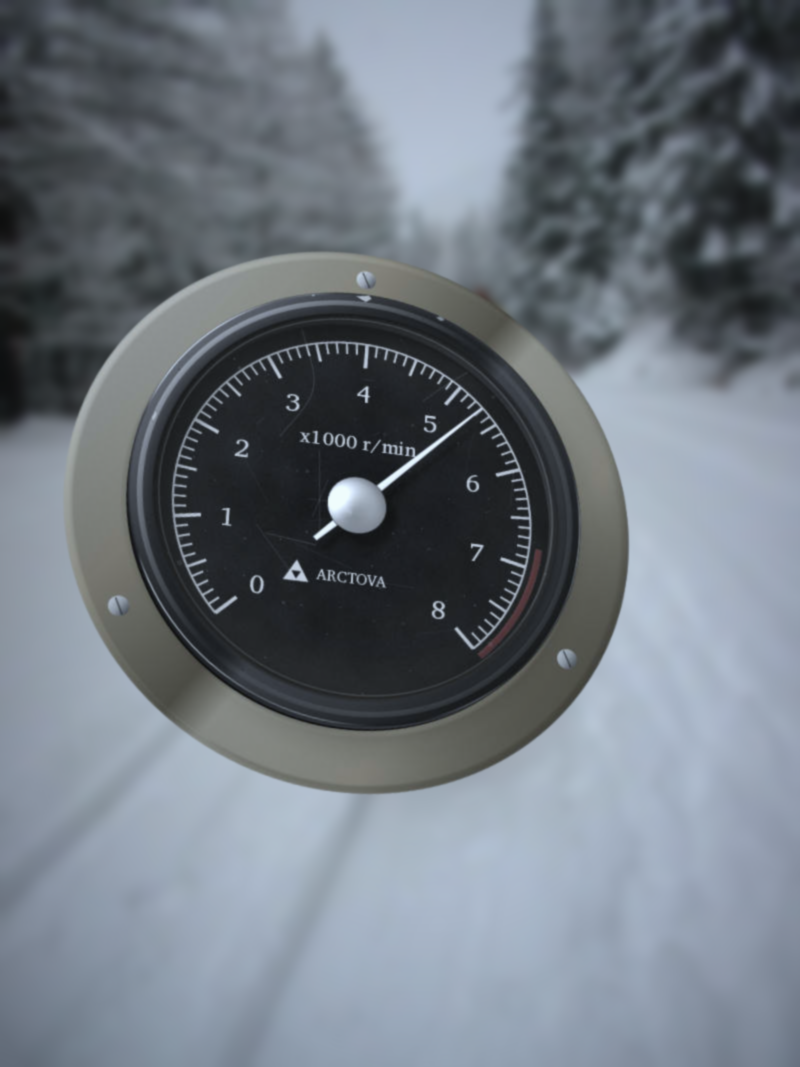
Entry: 5300 rpm
